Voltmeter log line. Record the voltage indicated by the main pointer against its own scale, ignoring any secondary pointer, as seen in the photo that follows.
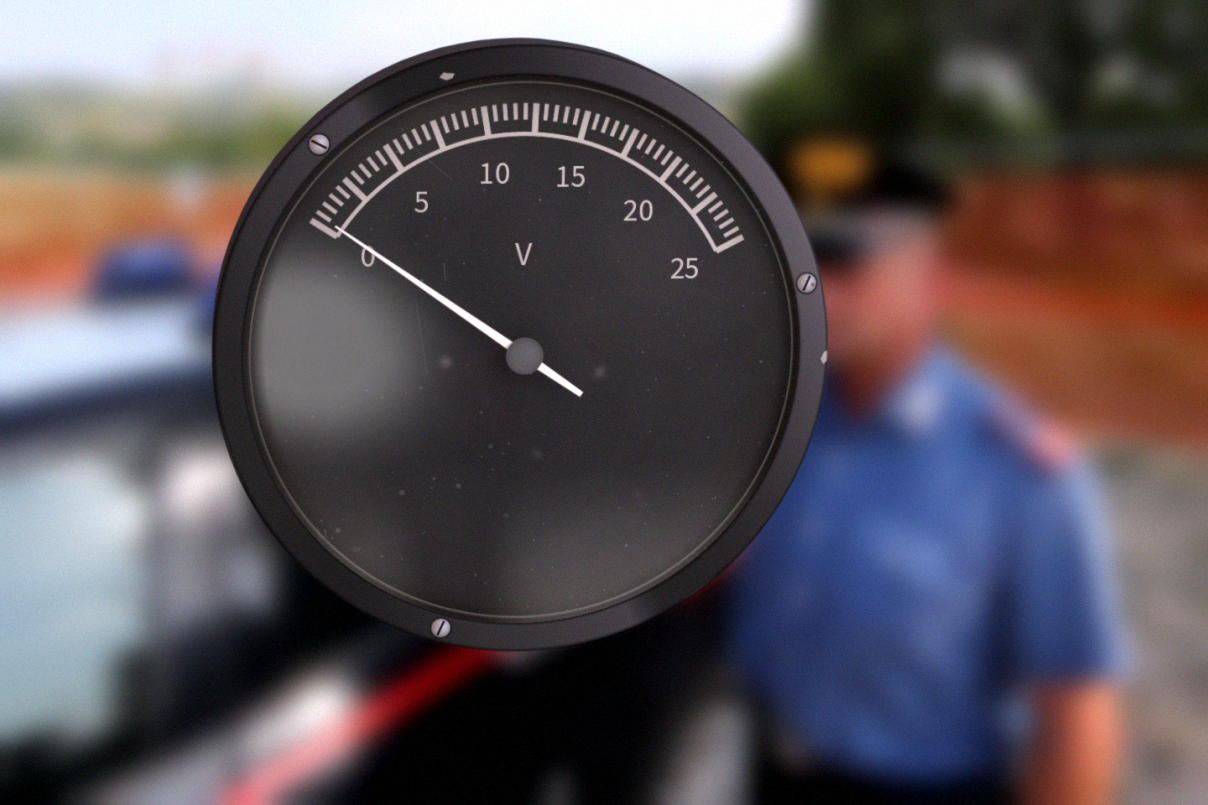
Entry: 0.5 V
